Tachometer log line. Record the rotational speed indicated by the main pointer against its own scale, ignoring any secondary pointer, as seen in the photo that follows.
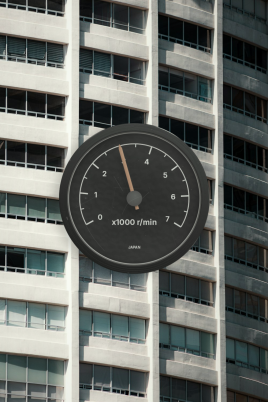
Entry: 3000 rpm
